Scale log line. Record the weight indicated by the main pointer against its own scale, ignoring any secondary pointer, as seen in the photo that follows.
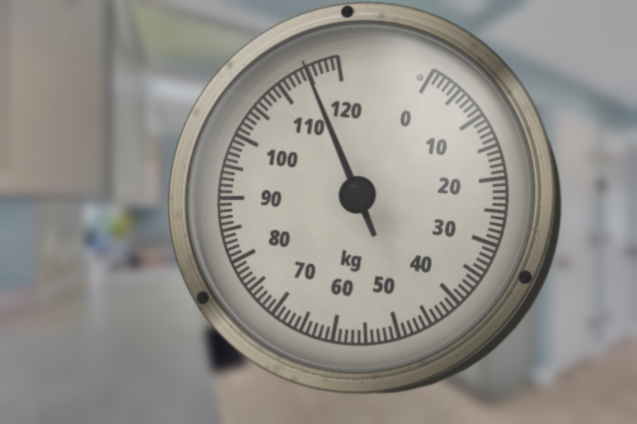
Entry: 115 kg
